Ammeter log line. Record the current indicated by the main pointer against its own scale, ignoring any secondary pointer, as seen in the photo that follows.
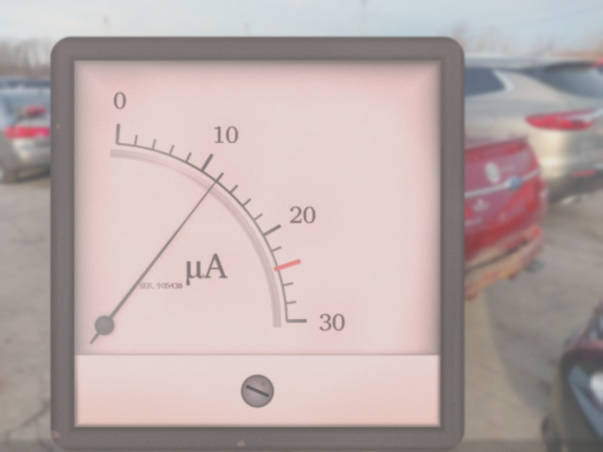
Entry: 12 µA
